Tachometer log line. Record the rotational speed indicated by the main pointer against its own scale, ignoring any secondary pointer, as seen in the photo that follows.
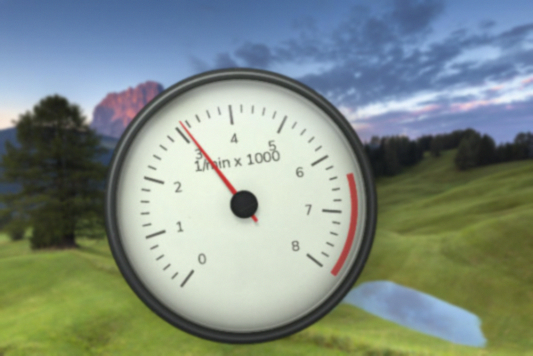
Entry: 3100 rpm
